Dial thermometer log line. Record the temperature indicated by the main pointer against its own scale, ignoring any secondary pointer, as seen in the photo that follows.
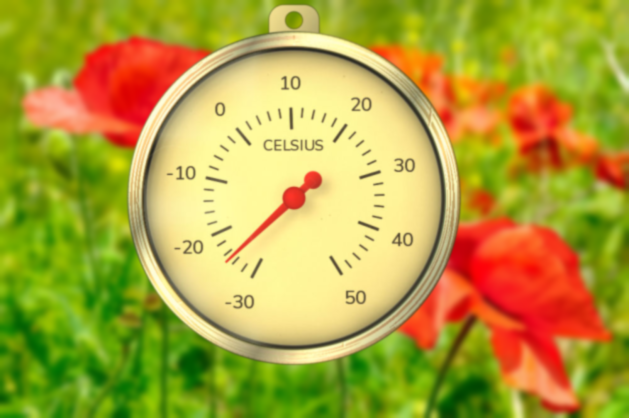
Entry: -25 °C
